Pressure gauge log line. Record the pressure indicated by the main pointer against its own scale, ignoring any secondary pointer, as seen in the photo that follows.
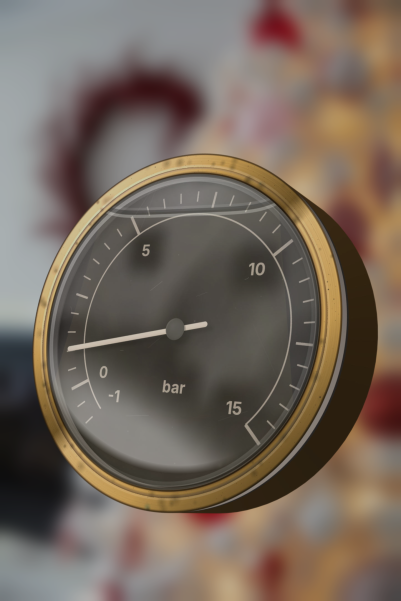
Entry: 1 bar
